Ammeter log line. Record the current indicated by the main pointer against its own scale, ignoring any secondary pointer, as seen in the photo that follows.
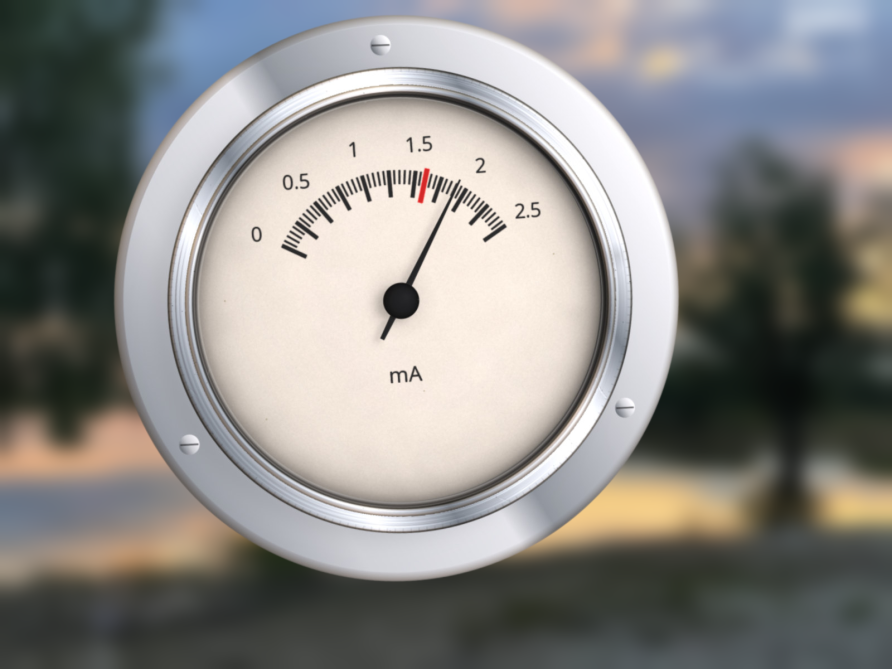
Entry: 1.9 mA
